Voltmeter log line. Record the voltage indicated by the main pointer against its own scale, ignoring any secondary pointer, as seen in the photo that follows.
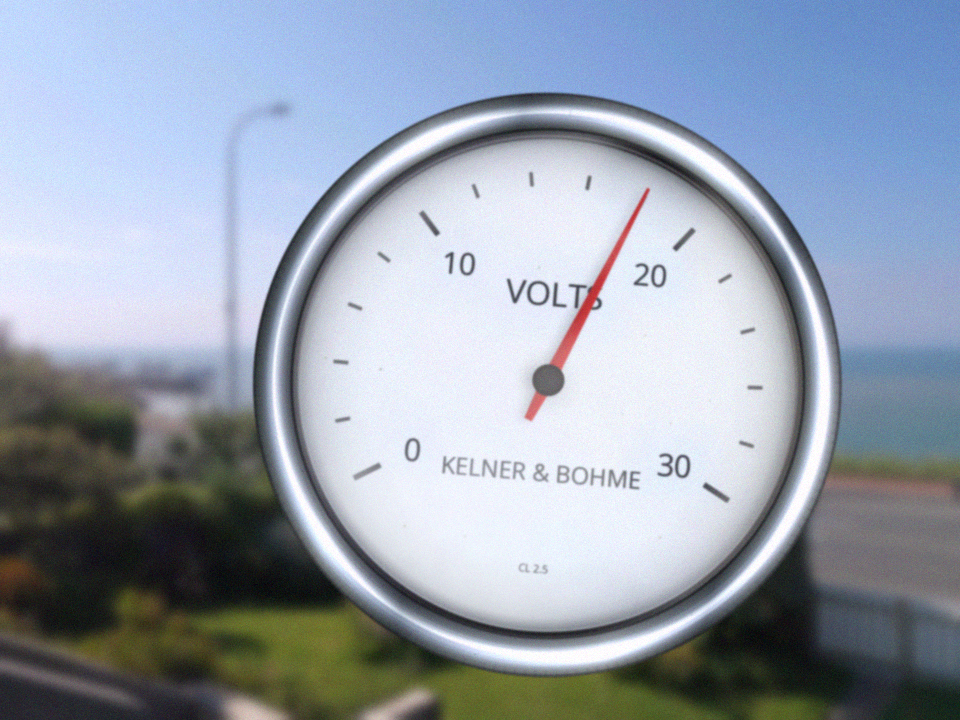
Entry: 18 V
